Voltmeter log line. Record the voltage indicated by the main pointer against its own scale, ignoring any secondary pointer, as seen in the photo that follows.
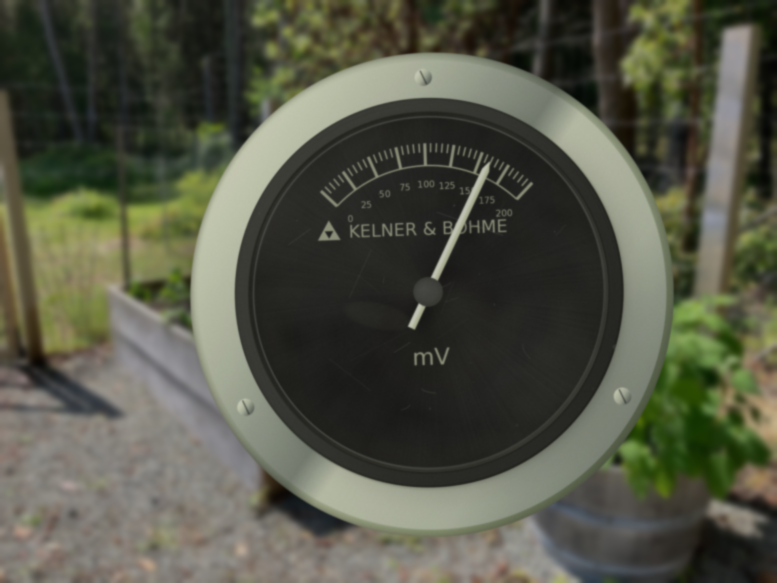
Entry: 160 mV
